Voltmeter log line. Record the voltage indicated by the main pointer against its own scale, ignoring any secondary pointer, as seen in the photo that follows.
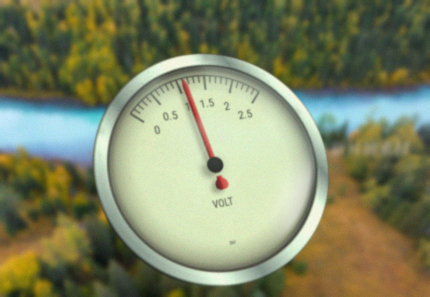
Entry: 1.1 V
